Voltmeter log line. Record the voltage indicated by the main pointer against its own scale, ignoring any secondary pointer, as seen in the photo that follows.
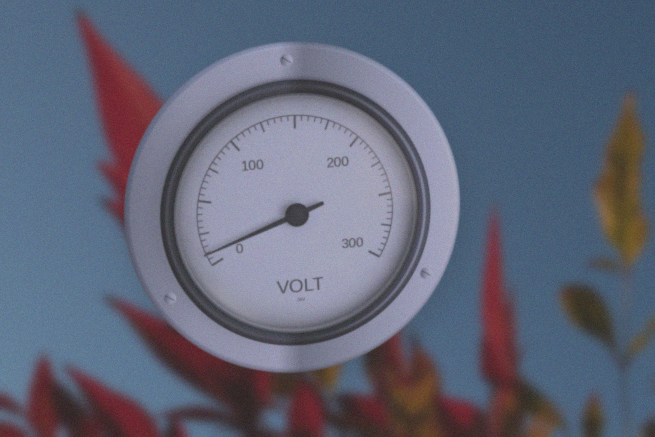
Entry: 10 V
